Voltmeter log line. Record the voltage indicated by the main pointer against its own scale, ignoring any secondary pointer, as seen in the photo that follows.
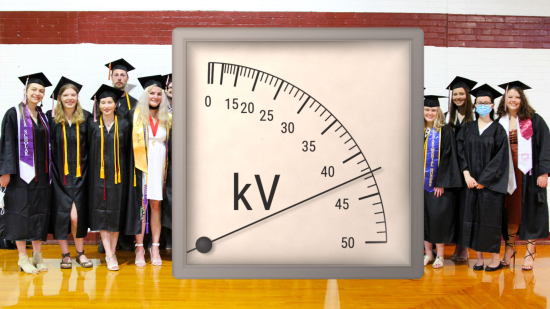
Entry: 42.5 kV
